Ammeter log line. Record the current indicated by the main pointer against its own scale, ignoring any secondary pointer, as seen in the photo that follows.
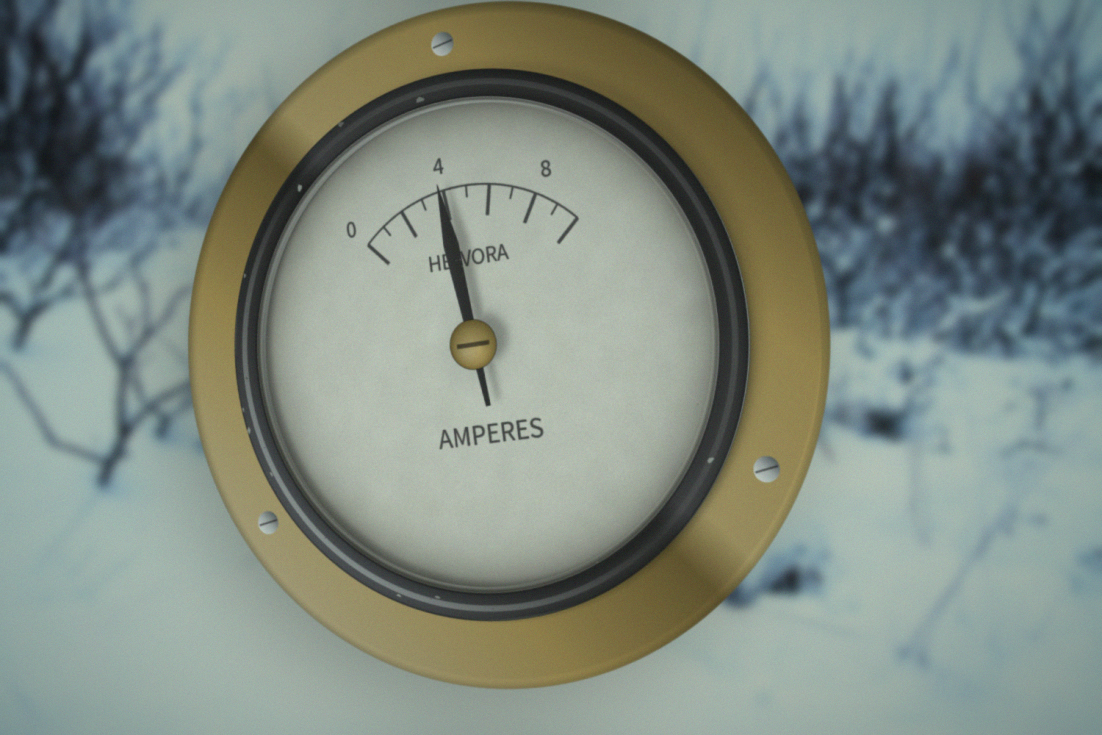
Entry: 4 A
